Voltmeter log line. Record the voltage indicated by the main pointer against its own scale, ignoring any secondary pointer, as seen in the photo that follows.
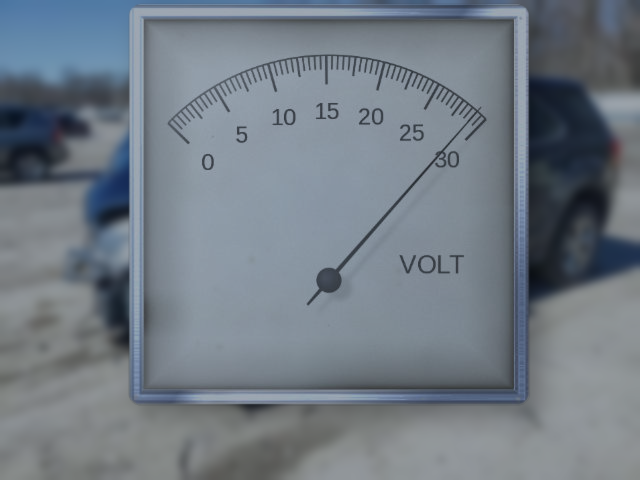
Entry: 29 V
